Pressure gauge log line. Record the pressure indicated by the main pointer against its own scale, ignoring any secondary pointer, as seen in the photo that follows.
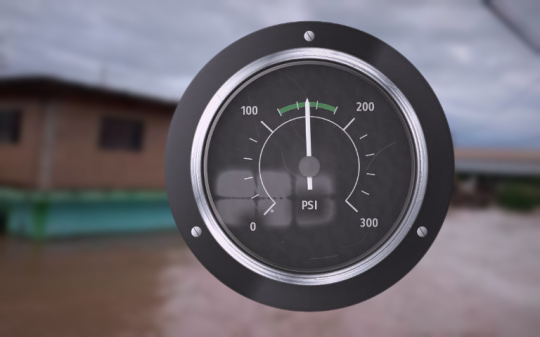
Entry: 150 psi
